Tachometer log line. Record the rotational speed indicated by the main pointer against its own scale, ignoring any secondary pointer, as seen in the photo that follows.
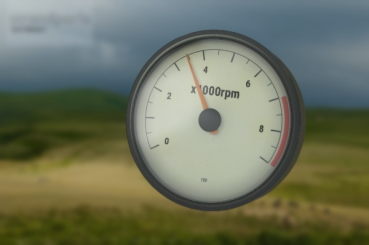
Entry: 3500 rpm
